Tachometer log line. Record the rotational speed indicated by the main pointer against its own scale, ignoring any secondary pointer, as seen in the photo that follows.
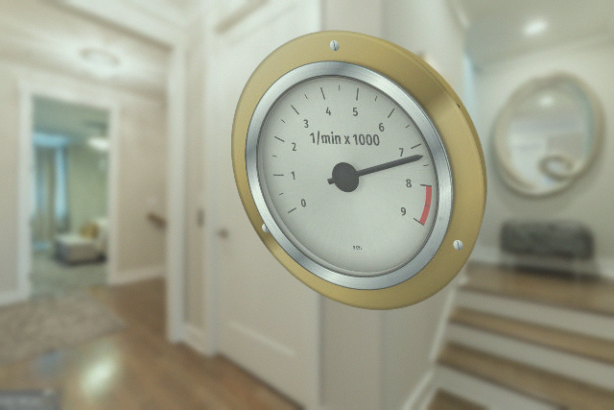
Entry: 7250 rpm
